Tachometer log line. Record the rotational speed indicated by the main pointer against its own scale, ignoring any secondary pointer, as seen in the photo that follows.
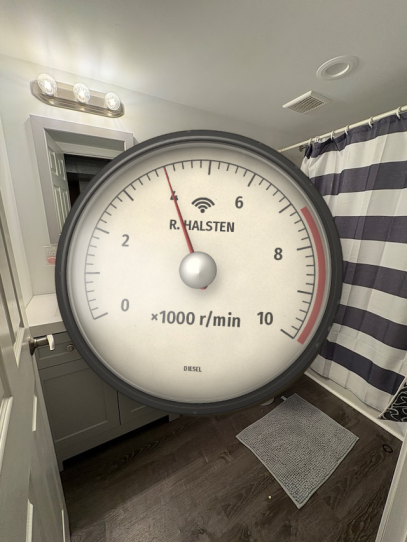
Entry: 4000 rpm
